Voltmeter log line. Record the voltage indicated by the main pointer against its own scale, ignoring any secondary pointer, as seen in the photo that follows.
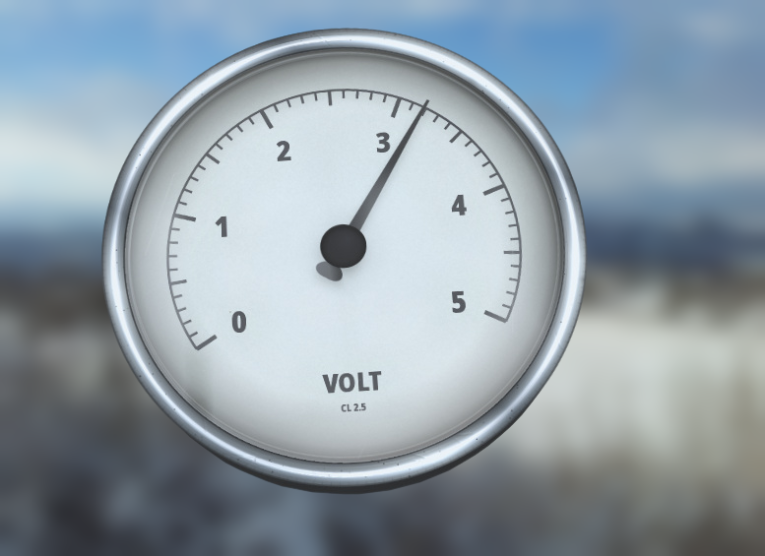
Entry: 3.2 V
